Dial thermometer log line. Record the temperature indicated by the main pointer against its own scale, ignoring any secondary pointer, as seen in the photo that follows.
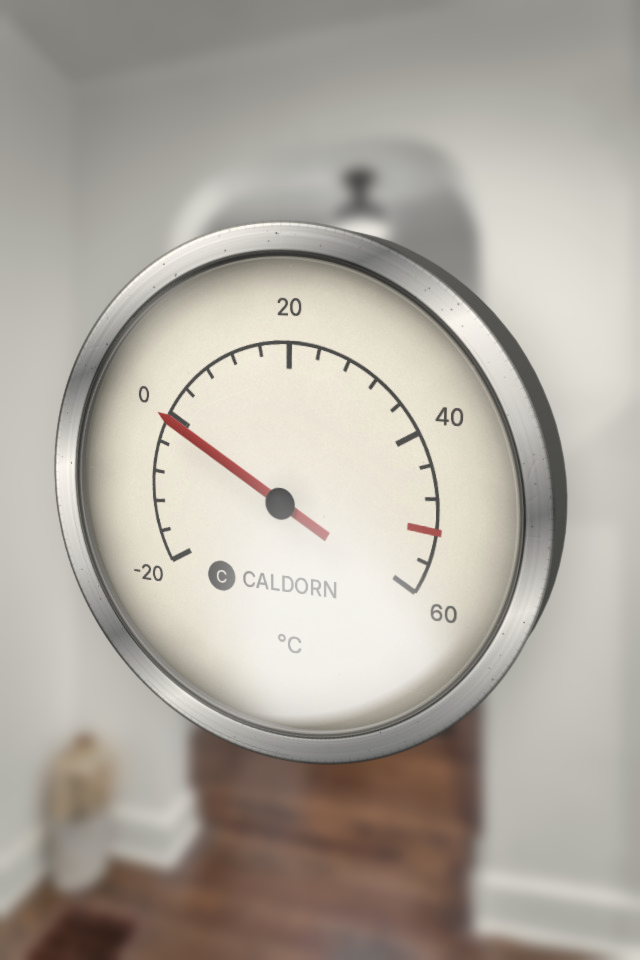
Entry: 0 °C
